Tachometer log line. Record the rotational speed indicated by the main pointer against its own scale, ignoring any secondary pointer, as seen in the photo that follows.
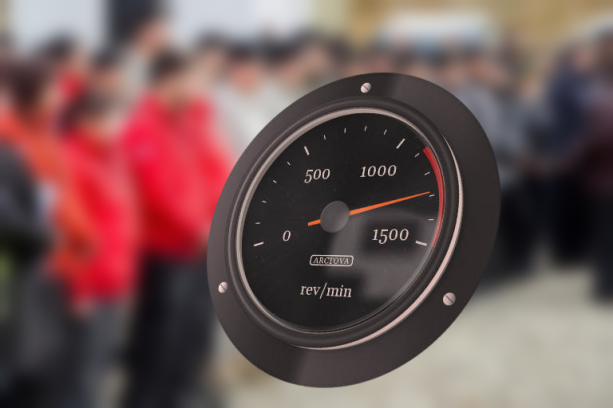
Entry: 1300 rpm
